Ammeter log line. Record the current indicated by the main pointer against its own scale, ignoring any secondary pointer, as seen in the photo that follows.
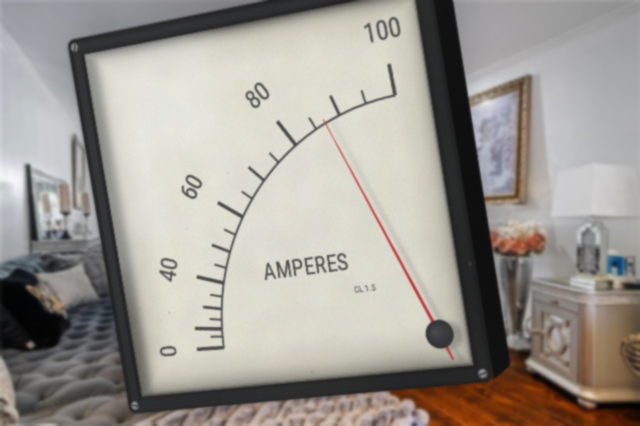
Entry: 87.5 A
